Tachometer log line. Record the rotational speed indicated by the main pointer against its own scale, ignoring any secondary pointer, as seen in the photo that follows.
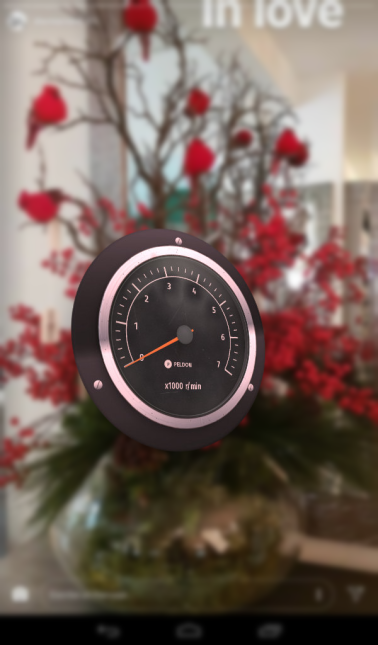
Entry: 0 rpm
